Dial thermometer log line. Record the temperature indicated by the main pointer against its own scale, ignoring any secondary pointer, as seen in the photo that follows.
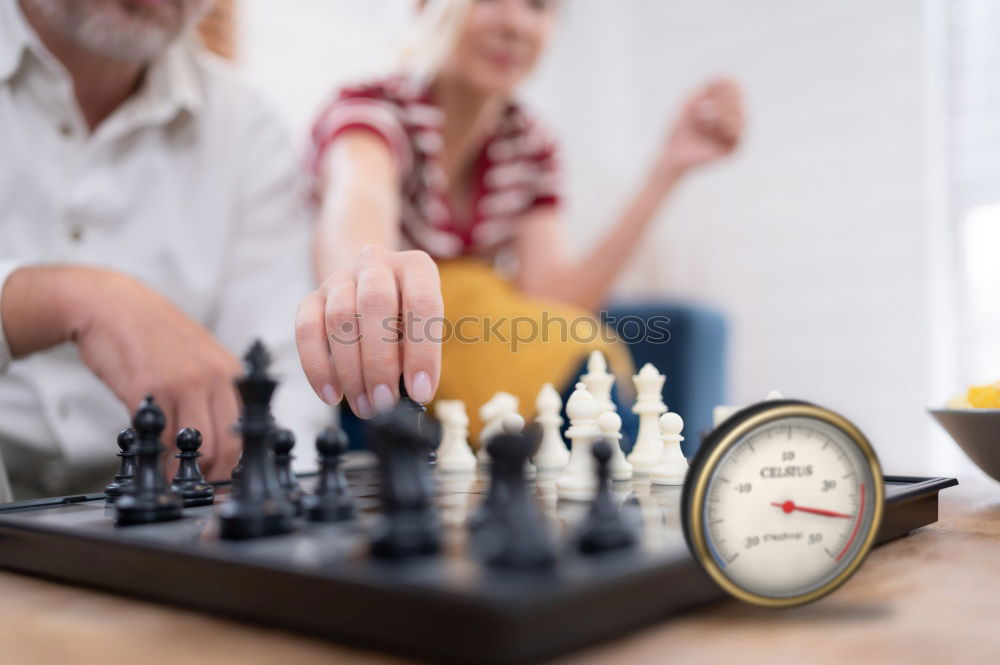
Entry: 40 °C
